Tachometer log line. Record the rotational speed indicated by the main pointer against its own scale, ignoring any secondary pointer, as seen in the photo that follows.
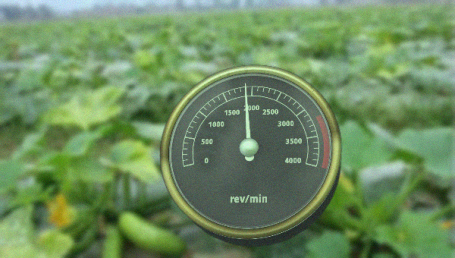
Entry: 1900 rpm
